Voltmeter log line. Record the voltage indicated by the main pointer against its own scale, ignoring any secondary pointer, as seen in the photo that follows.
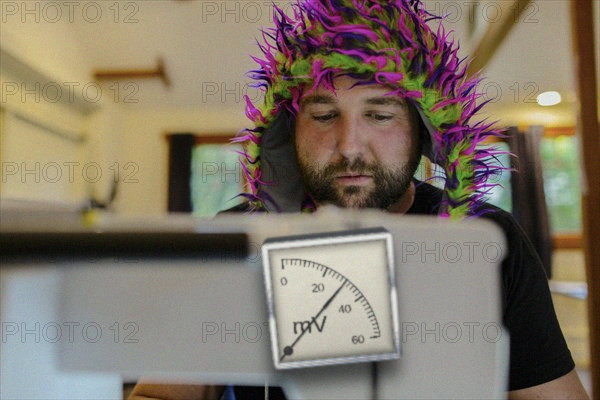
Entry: 30 mV
